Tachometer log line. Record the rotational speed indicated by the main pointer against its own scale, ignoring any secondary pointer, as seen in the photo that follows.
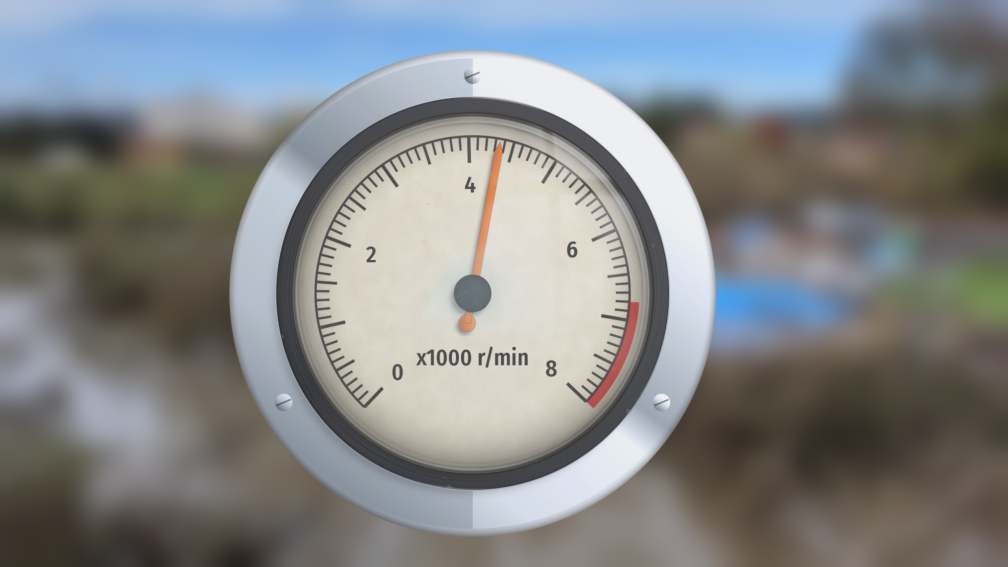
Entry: 4350 rpm
